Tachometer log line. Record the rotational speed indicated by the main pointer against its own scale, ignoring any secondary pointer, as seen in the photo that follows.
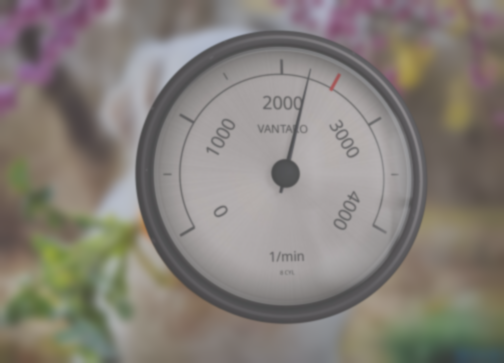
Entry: 2250 rpm
